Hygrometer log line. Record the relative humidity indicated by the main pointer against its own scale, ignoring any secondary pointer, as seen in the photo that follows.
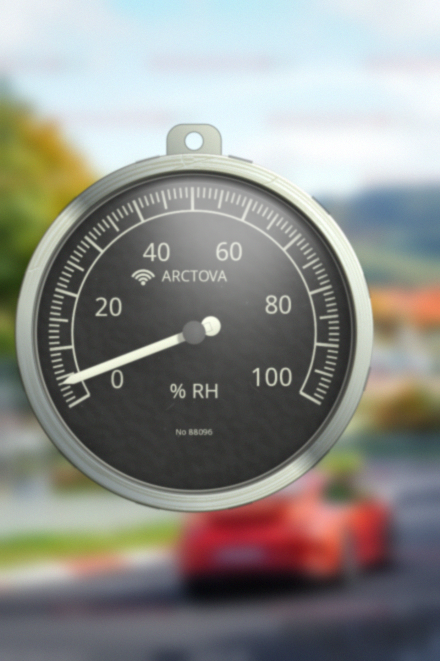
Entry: 4 %
